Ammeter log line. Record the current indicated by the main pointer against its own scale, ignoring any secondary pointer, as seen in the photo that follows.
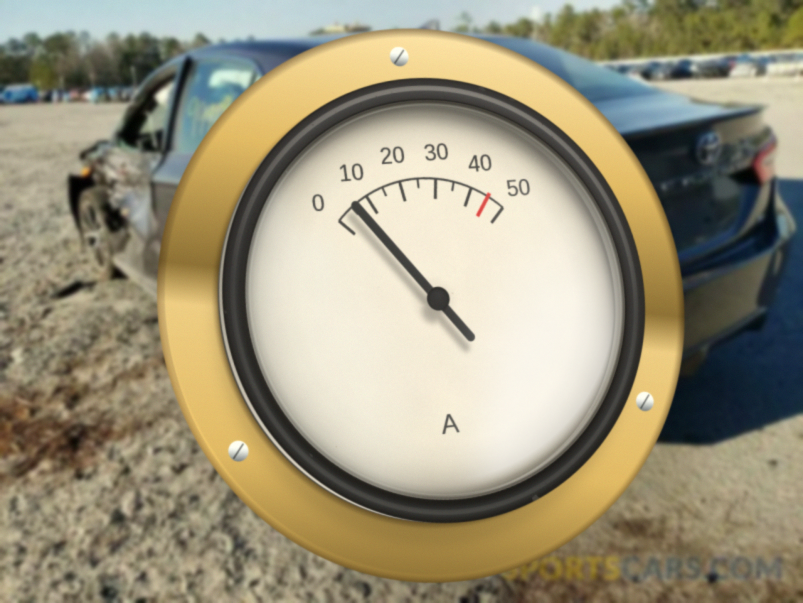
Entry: 5 A
